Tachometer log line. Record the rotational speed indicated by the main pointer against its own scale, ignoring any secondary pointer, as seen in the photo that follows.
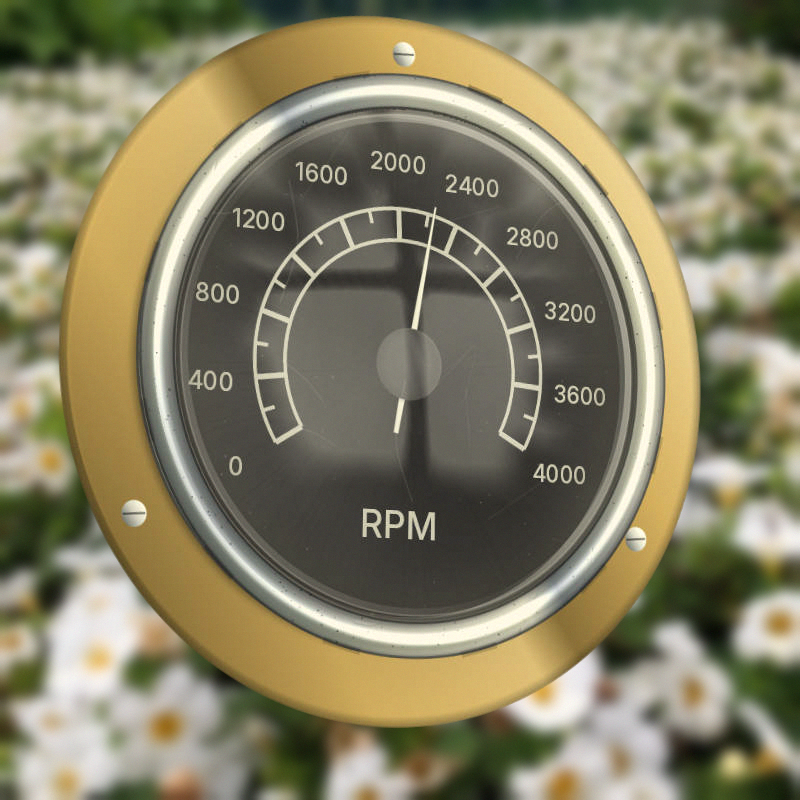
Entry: 2200 rpm
